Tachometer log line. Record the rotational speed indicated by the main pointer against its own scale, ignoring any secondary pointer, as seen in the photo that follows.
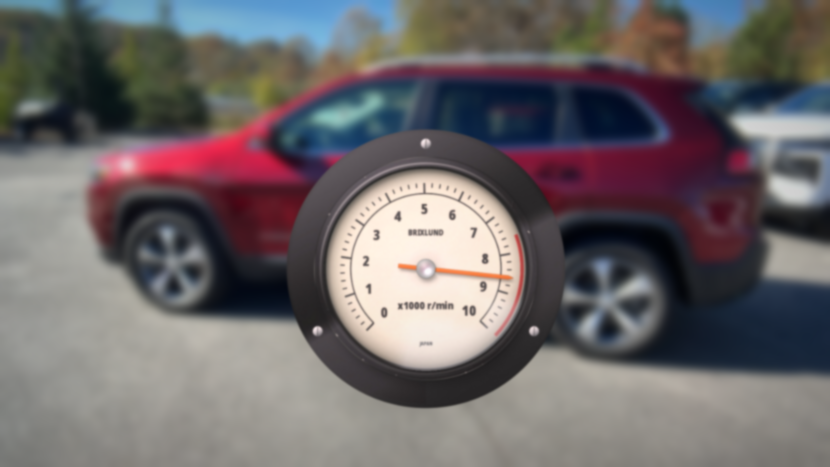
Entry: 8600 rpm
